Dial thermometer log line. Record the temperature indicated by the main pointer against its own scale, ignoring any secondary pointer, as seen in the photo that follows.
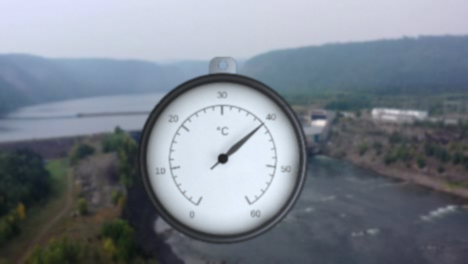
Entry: 40 °C
